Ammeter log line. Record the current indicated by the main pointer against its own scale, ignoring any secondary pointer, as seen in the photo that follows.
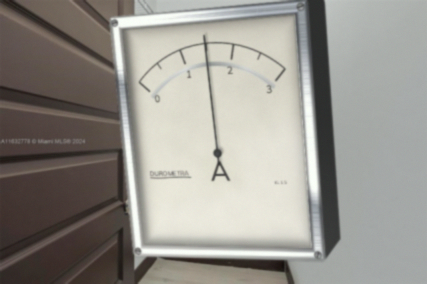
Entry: 1.5 A
